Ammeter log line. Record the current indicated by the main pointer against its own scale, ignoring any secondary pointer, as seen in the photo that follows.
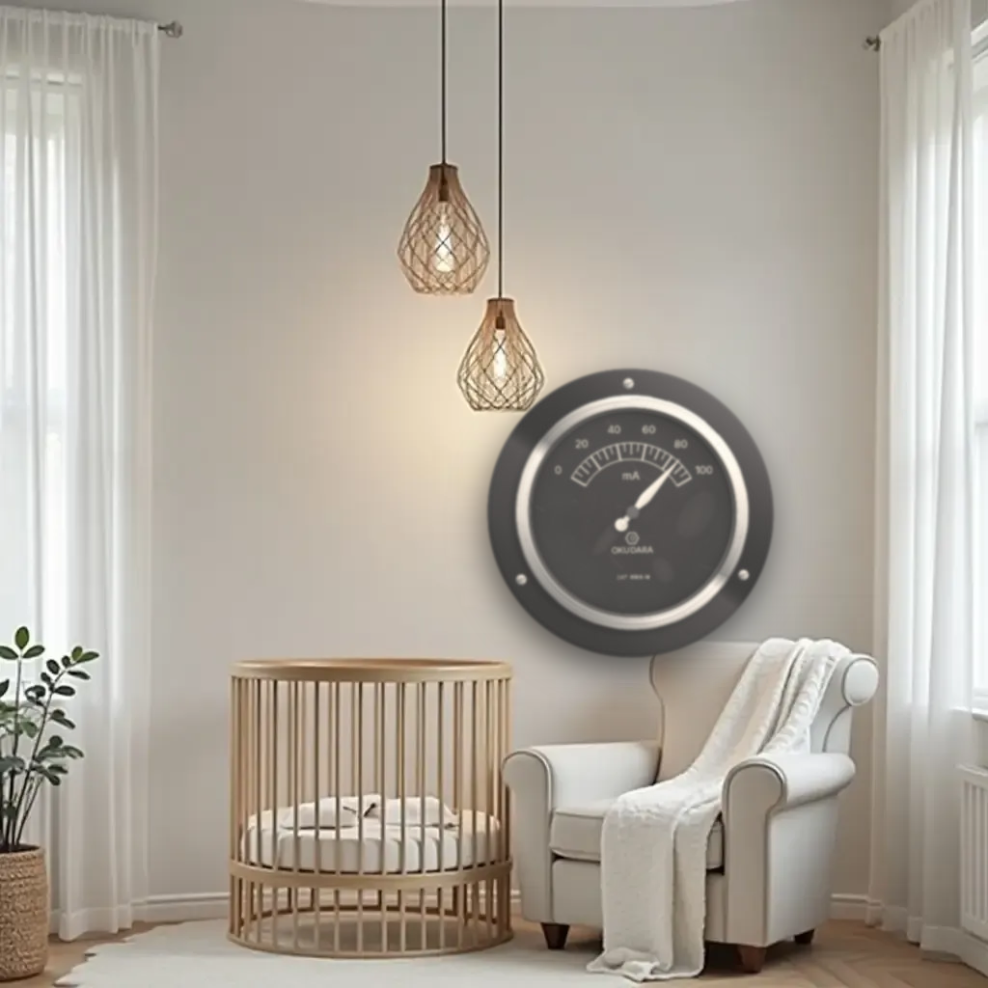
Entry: 85 mA
